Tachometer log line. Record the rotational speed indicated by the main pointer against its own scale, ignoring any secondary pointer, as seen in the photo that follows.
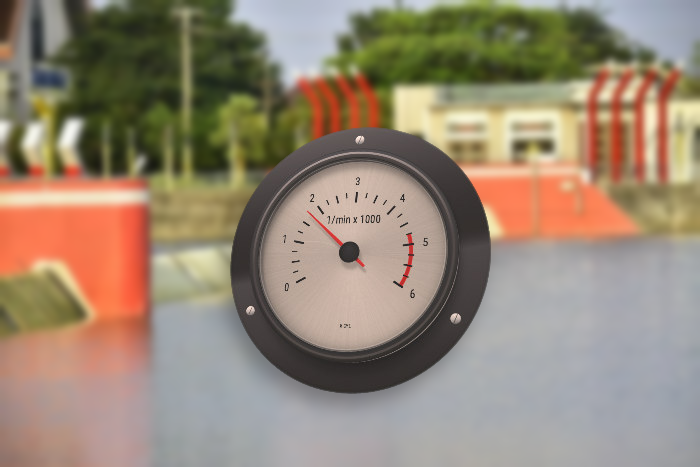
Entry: 1750 rpm
